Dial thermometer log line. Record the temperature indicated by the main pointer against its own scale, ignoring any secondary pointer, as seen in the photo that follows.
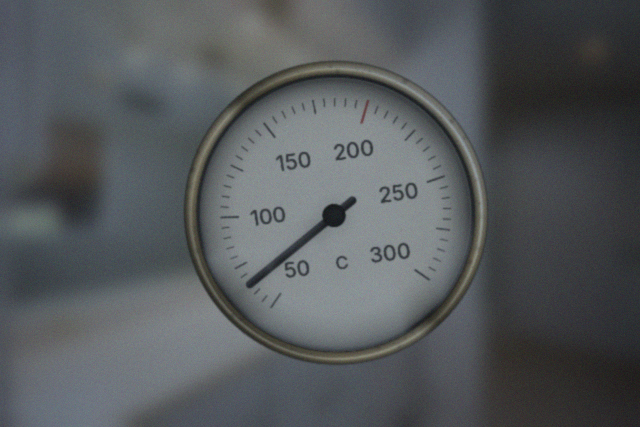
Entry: 65 °C
